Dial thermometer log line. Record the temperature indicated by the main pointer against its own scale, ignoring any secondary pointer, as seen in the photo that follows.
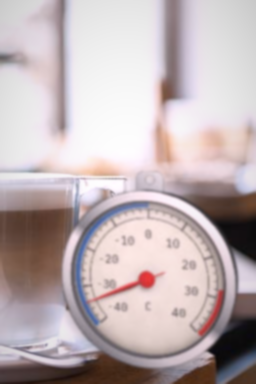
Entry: -34 °C
